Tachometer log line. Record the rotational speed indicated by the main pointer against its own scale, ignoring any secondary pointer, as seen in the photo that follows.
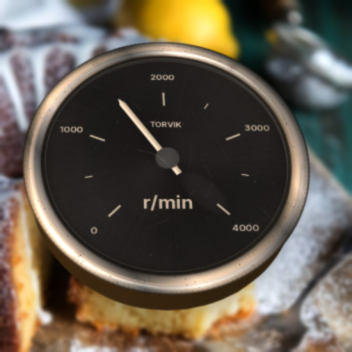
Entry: 1500 rpm
